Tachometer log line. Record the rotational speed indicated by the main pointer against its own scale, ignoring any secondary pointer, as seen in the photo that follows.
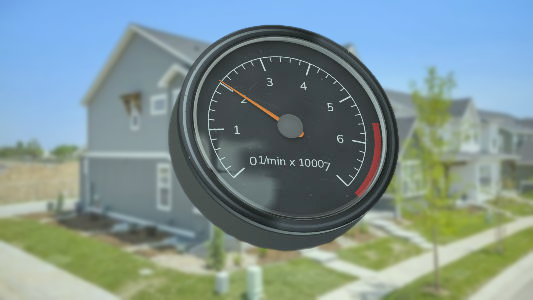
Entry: 2000 rpm
